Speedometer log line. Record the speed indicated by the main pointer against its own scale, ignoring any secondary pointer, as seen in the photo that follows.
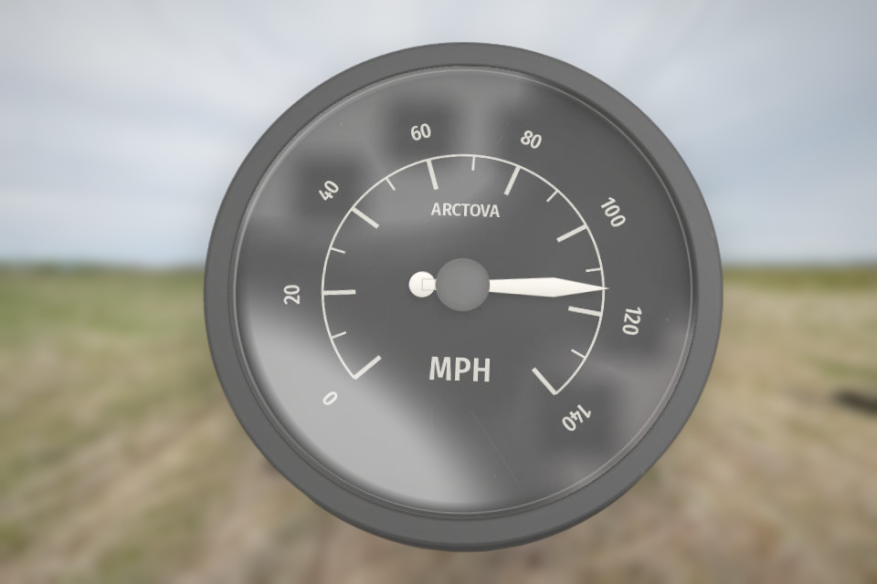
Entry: 115 mph
